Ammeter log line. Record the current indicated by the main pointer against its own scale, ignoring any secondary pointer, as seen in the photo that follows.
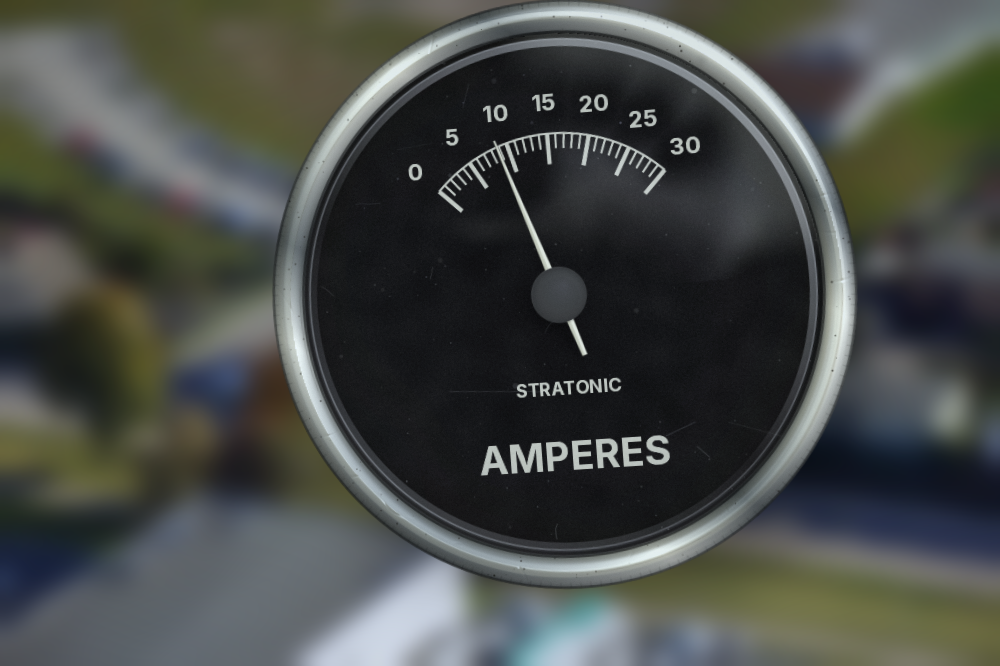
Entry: 9 A
